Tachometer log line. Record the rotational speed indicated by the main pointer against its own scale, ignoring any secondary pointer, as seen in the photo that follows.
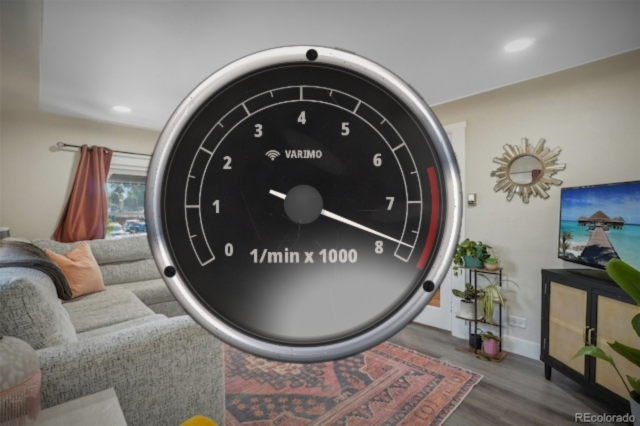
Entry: 7750 rpm
